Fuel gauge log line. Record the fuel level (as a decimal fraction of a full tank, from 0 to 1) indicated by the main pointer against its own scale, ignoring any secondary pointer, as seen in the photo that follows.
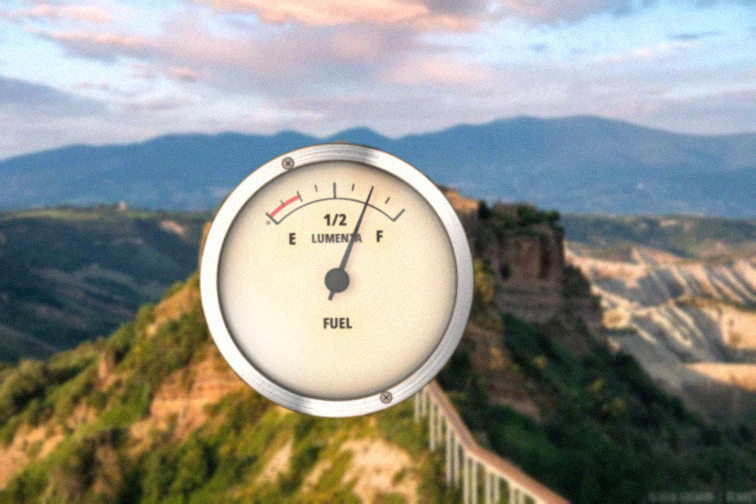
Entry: 0.75
